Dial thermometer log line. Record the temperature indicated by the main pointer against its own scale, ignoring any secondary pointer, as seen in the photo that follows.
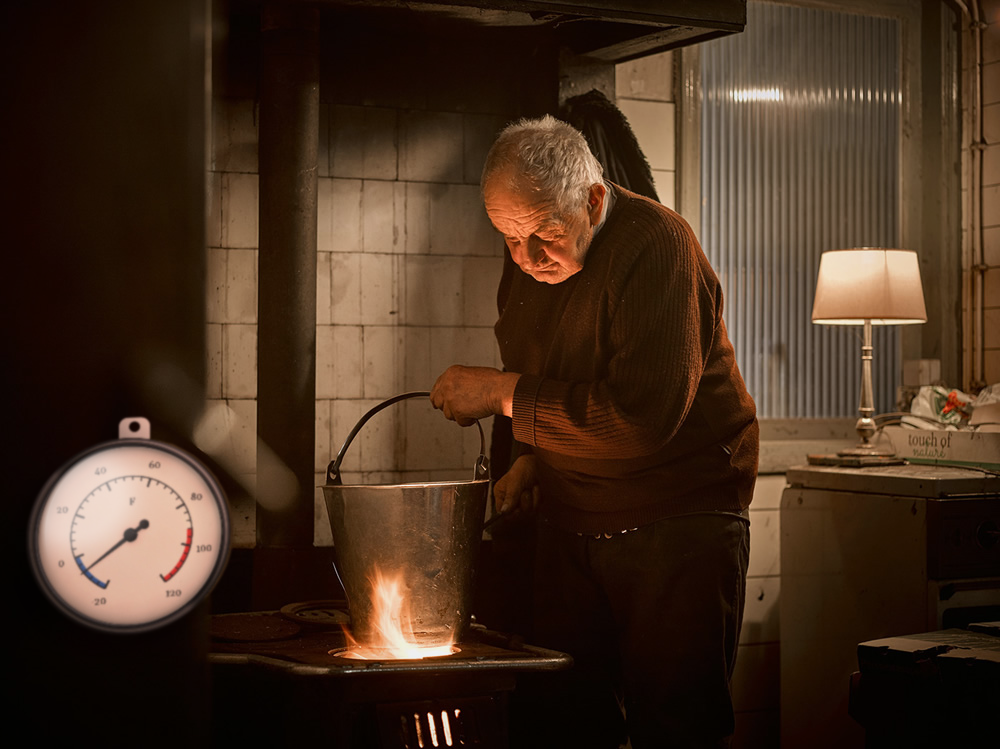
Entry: -8 °F
